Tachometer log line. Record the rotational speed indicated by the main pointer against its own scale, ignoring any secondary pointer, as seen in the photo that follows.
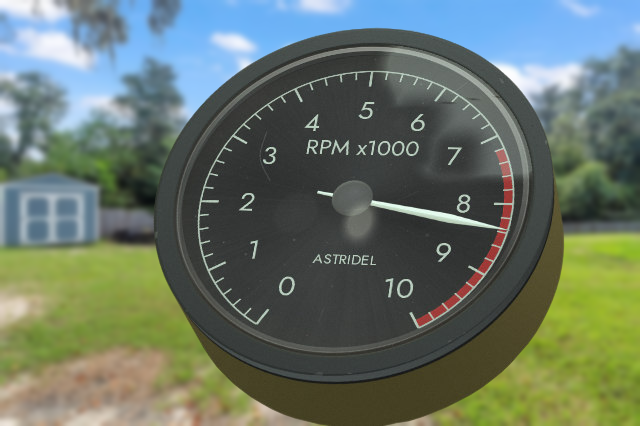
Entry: 8400 rpm
